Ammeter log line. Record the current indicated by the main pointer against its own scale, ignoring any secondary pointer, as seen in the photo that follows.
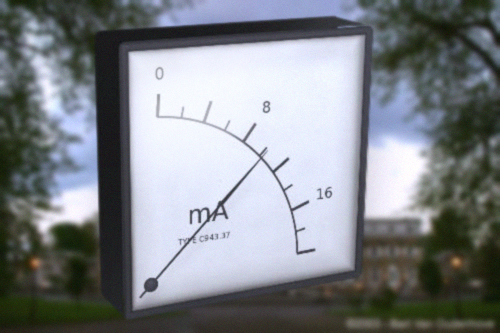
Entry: 10 mA
